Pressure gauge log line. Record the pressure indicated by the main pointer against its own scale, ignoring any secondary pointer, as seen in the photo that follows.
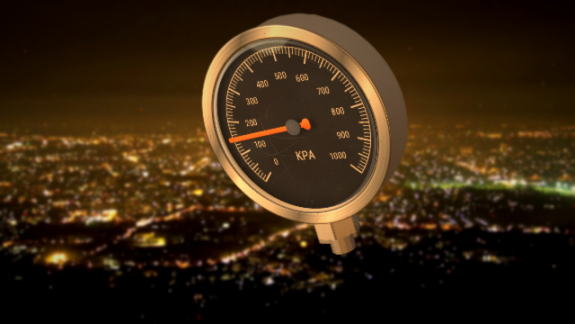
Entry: 150 kPa
